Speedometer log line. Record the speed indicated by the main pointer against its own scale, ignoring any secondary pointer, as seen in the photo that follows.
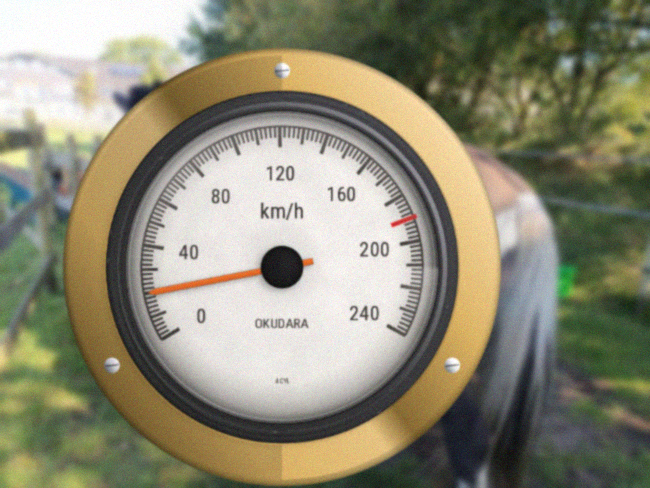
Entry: 20 km/h
